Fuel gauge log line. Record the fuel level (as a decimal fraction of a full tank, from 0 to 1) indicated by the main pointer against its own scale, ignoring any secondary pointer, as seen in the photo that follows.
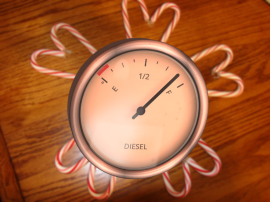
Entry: 0.875
